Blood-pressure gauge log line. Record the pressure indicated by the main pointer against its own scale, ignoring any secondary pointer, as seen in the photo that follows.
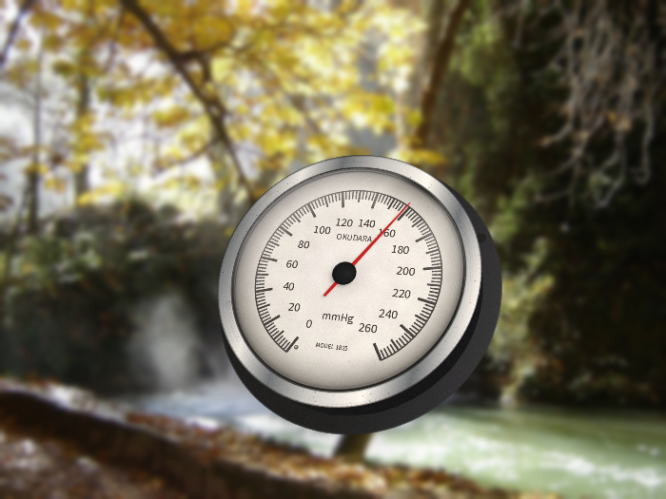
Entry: 160 mmHg
